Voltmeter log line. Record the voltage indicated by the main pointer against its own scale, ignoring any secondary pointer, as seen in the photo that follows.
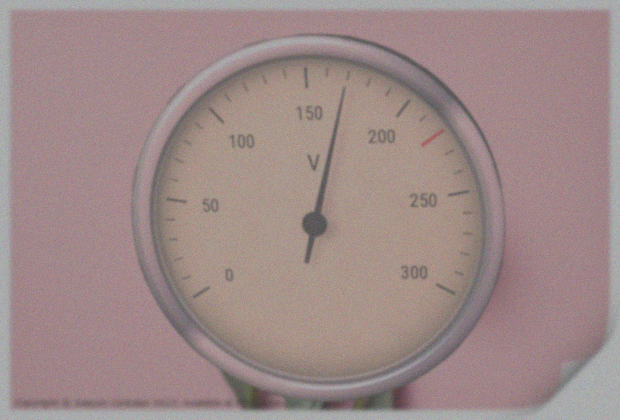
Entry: 170 V
